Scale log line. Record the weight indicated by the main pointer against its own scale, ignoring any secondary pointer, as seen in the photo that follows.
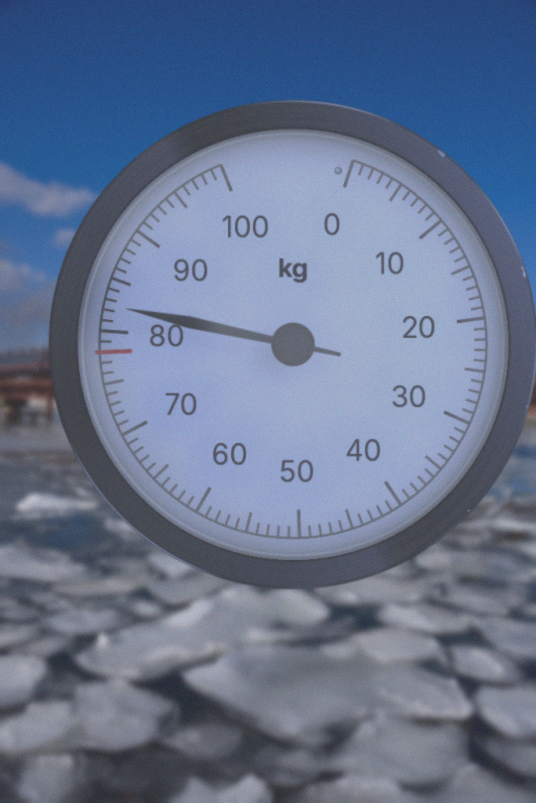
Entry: 82.5 kg
